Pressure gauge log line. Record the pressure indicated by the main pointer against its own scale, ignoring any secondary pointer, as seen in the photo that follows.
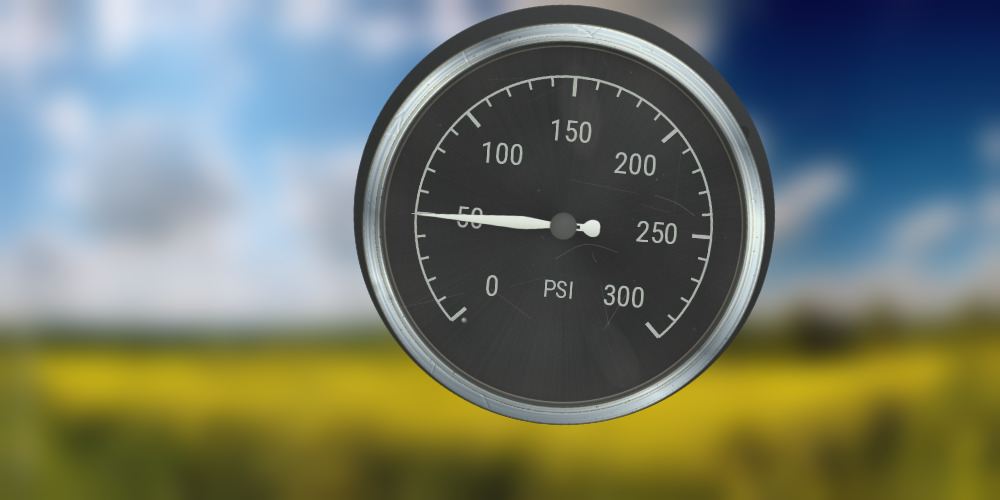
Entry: 50 psi
